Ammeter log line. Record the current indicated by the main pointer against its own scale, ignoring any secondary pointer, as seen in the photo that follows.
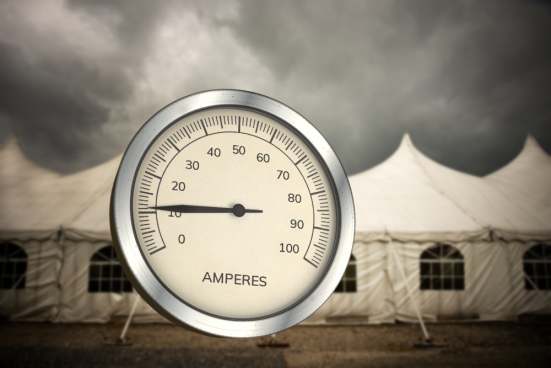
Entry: 11 A
